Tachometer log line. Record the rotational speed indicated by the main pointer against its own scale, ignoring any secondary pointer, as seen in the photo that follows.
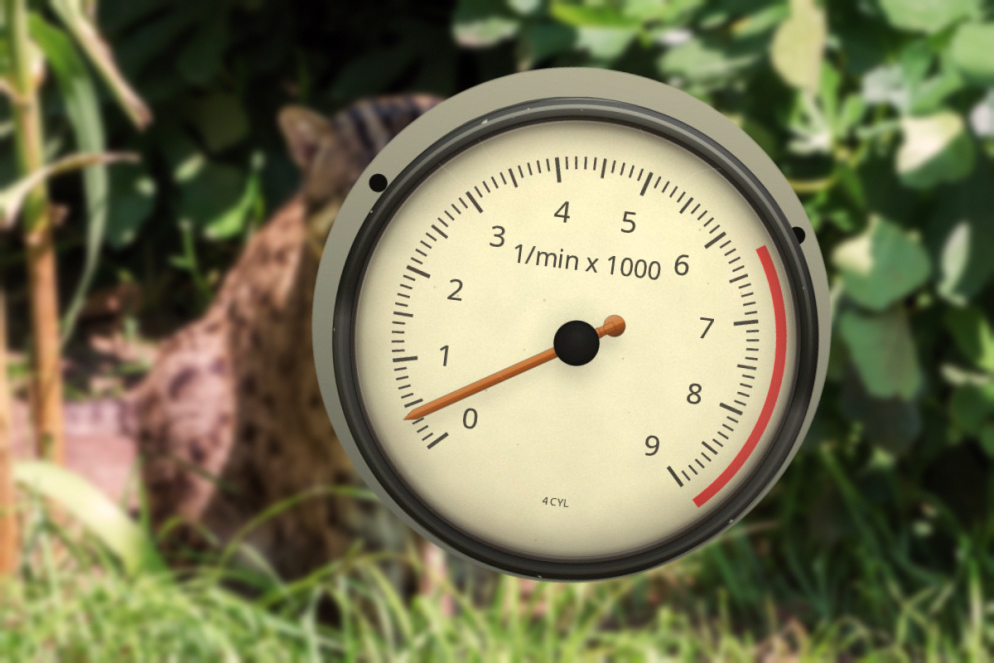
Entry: 400 rpm
